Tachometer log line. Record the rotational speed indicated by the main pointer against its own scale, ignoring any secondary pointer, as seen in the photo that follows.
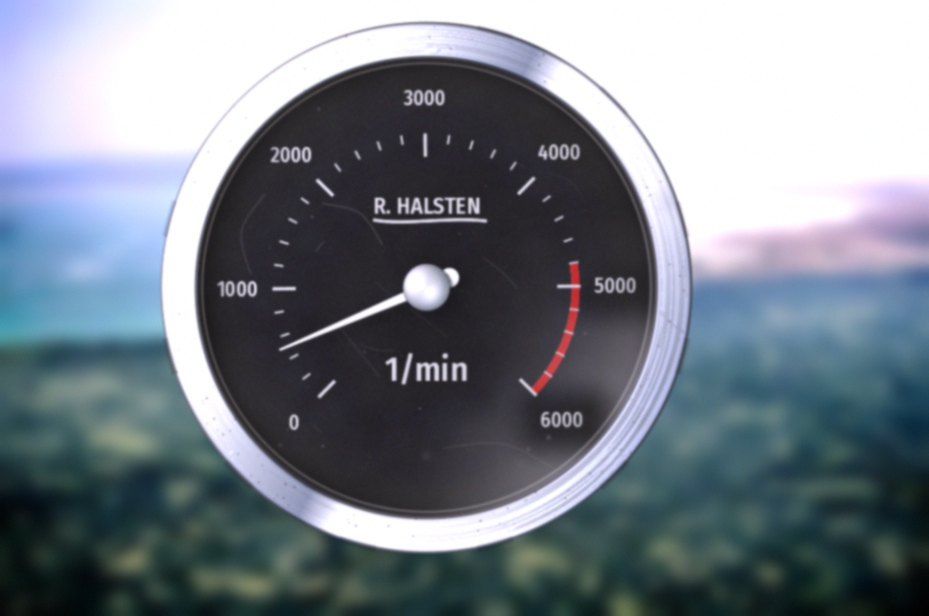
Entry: 500 rpm
